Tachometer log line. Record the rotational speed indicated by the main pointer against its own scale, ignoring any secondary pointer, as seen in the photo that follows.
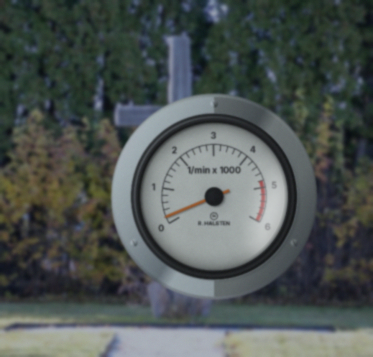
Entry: 200 rpm
